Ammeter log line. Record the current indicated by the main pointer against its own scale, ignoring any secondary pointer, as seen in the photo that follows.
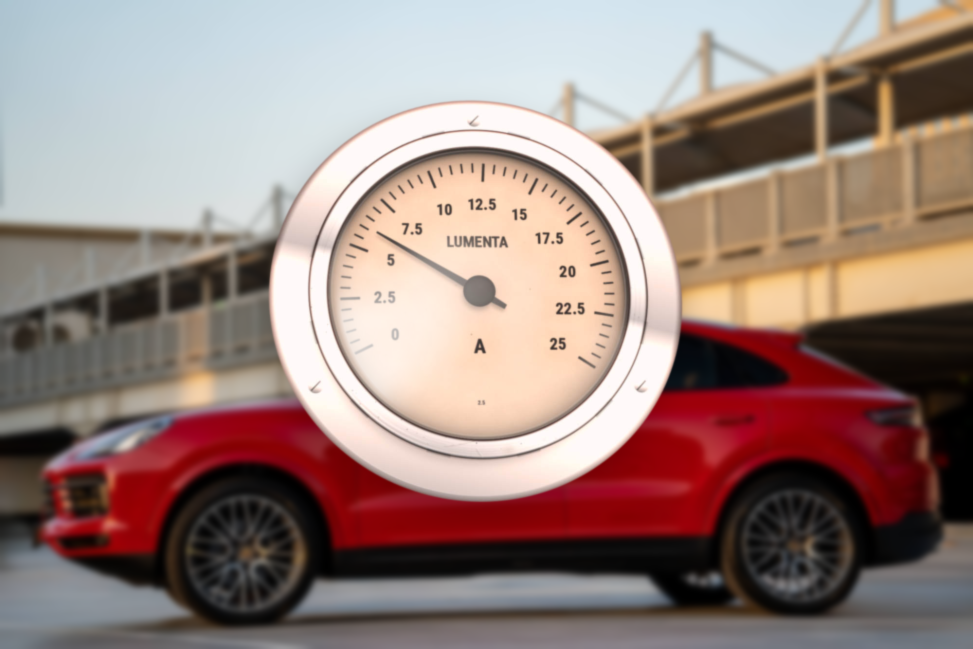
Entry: 6 A
